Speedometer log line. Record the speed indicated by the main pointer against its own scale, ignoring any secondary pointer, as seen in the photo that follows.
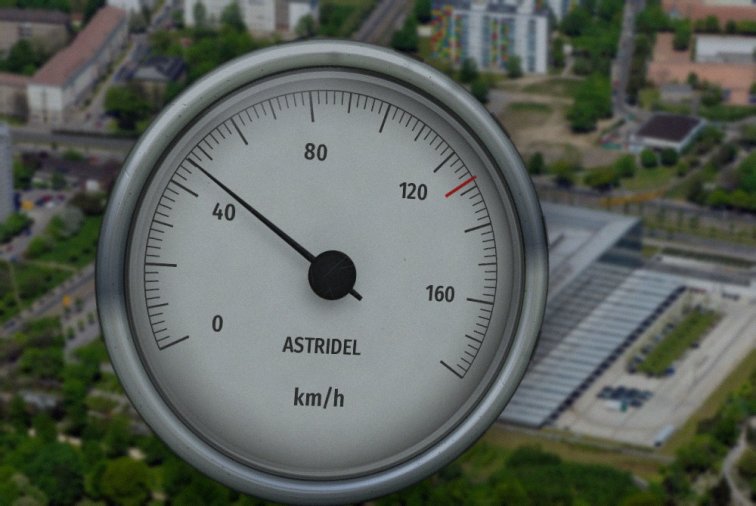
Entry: 46 km/h
